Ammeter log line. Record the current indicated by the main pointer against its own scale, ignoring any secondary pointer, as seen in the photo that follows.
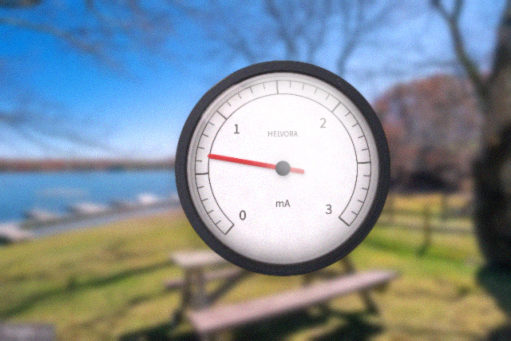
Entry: 0.65 mA
